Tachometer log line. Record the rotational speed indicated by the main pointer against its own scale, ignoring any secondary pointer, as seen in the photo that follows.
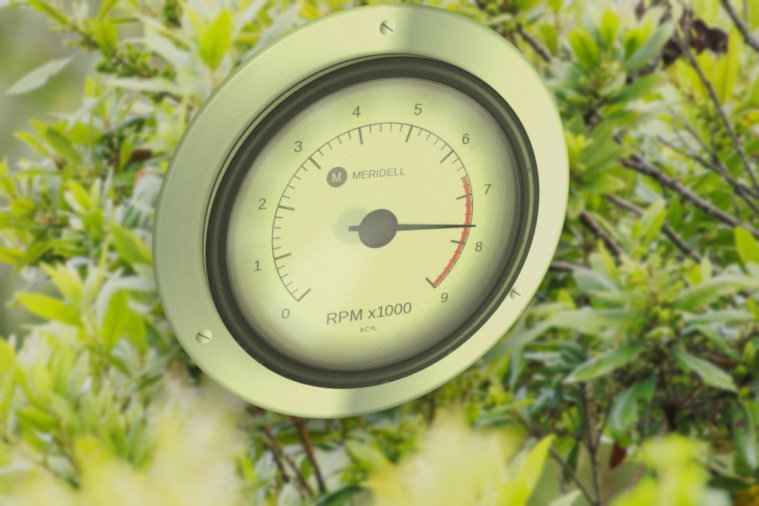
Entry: 7600 rpm
